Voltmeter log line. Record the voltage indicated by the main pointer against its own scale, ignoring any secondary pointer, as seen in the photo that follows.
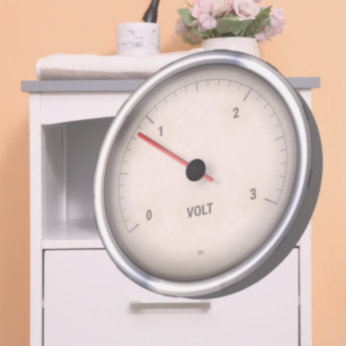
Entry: 0.85 V
